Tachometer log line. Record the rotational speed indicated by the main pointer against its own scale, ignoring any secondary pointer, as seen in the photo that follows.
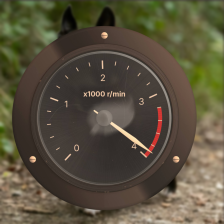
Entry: 3900 rpm
